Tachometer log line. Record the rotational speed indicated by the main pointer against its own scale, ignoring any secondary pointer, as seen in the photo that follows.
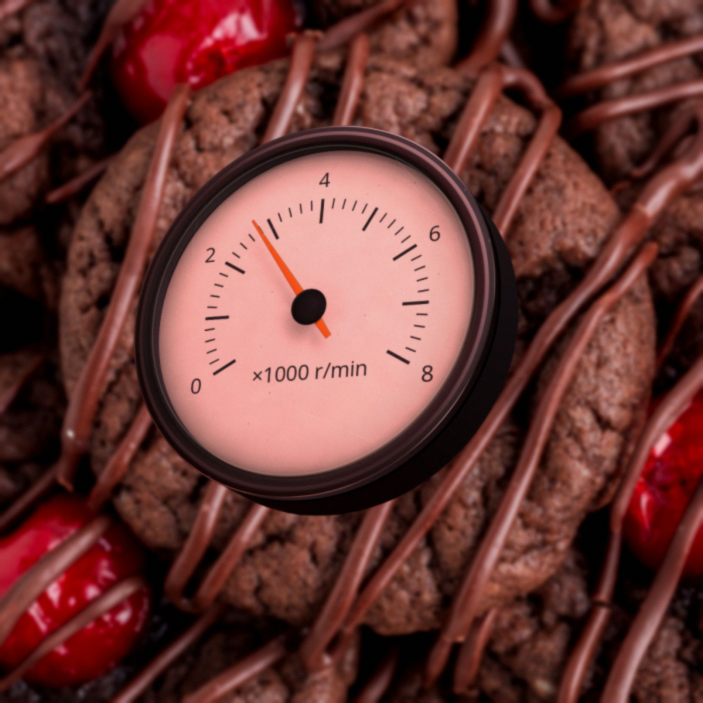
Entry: 2800 rpm
